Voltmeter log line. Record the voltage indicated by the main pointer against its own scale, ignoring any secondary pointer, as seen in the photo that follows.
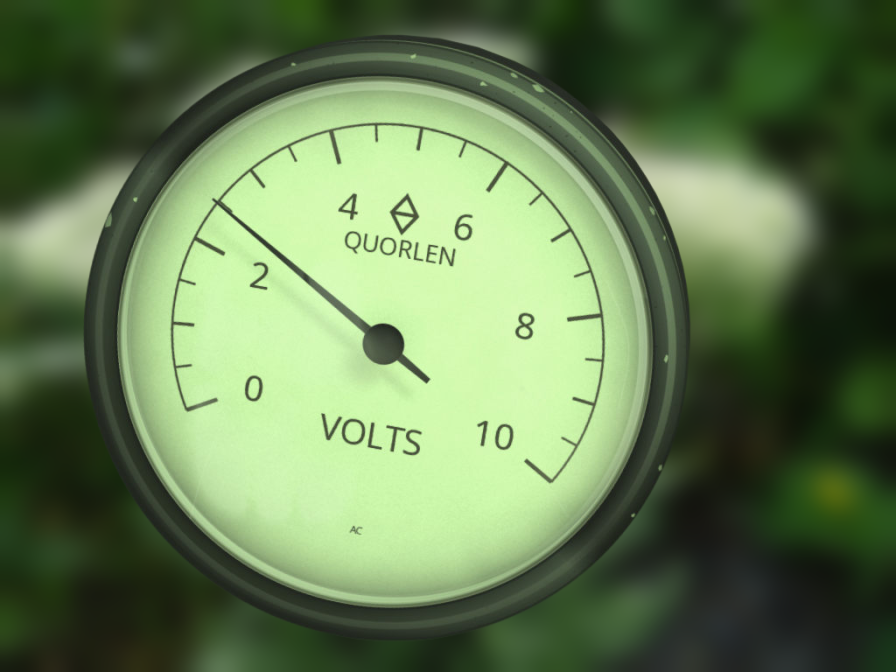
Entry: 2.5 V
